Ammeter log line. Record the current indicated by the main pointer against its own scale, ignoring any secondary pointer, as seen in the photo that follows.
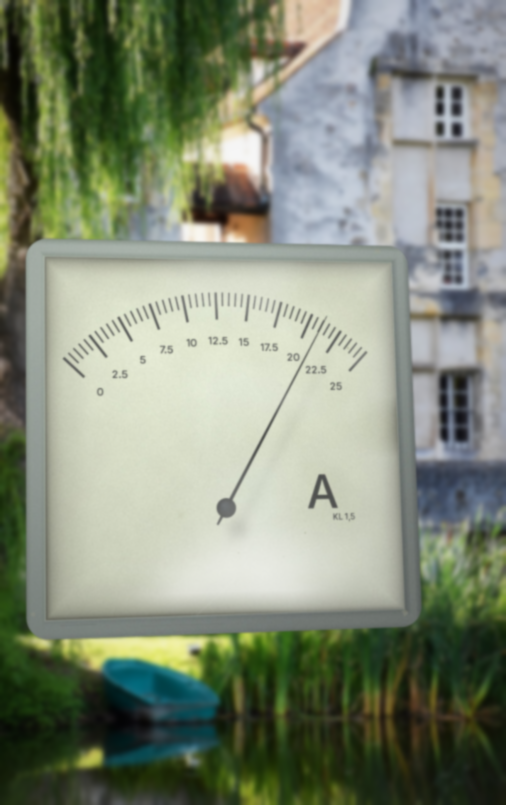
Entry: 21 A
